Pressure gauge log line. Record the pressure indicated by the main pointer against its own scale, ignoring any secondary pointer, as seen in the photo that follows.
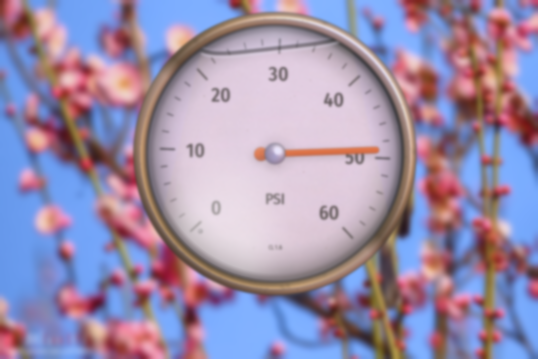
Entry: 49 psi
